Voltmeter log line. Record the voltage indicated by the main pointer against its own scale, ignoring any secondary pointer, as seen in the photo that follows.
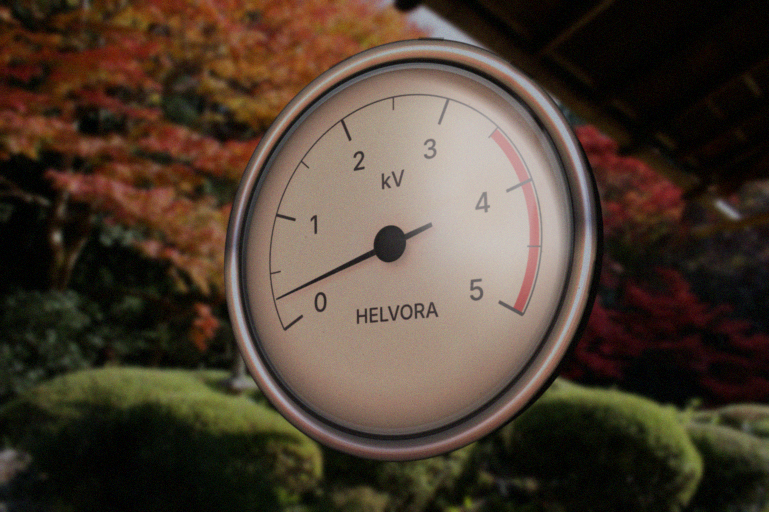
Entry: 0.25 kV
